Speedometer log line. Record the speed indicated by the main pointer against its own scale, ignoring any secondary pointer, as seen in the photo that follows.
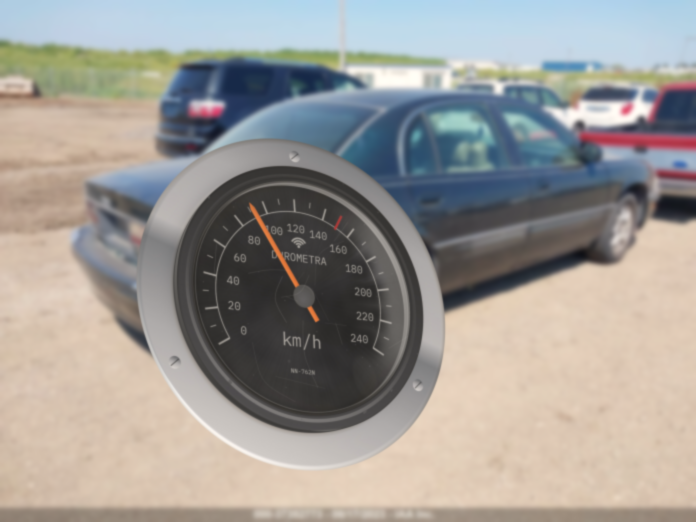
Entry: 90 km/h
